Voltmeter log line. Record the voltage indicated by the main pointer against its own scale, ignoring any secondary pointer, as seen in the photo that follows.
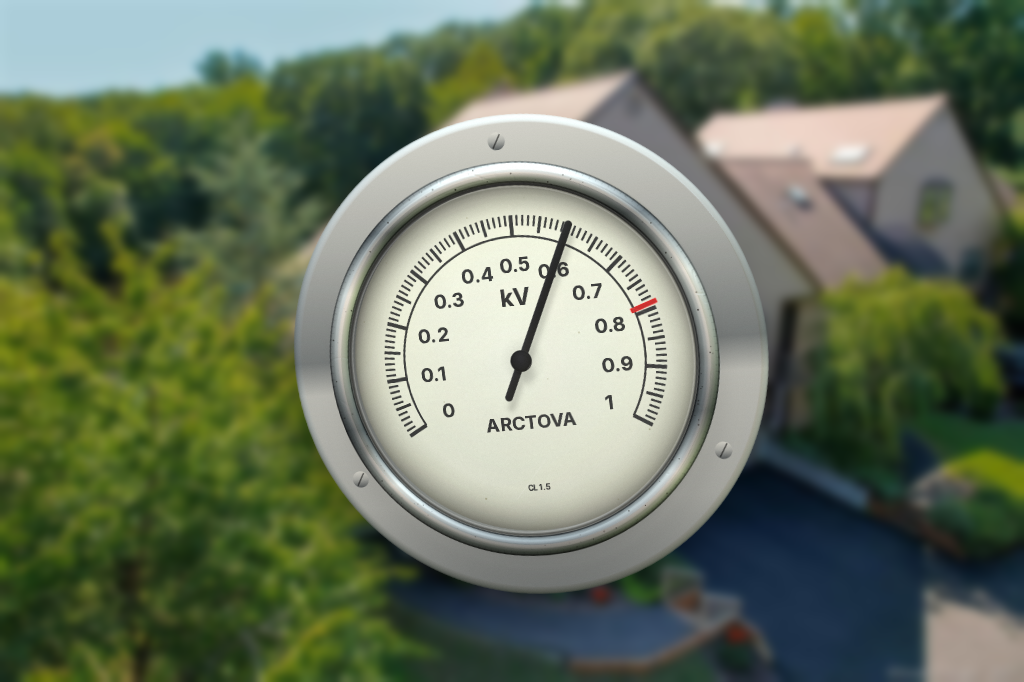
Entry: 0.6 kV
